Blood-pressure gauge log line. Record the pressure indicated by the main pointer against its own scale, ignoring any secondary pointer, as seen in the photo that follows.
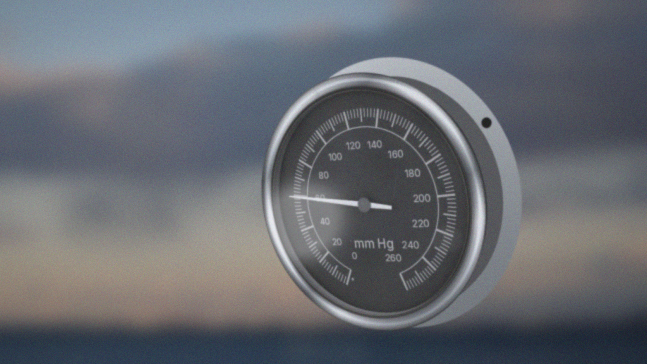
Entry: 60 mmHg
